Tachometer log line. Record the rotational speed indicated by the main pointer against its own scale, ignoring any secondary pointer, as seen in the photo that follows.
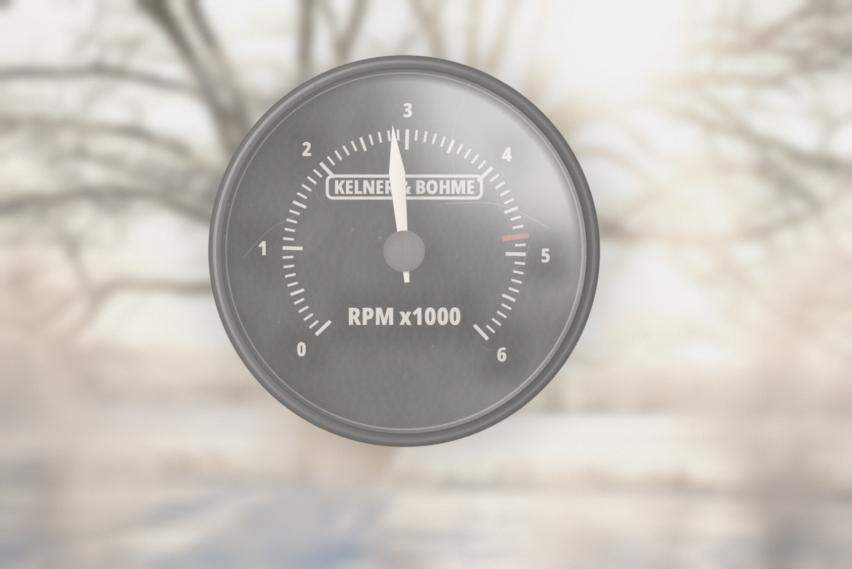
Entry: 2850 rpm
